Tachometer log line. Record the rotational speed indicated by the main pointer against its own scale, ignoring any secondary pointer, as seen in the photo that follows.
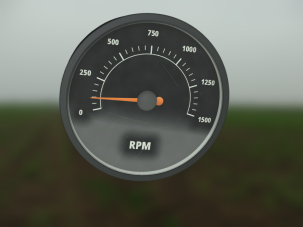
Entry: 100 rpm
